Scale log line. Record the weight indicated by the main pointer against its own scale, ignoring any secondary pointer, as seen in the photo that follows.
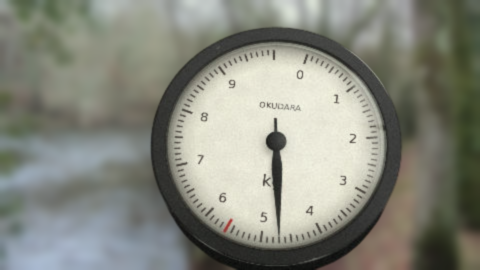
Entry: 4.7 kg
